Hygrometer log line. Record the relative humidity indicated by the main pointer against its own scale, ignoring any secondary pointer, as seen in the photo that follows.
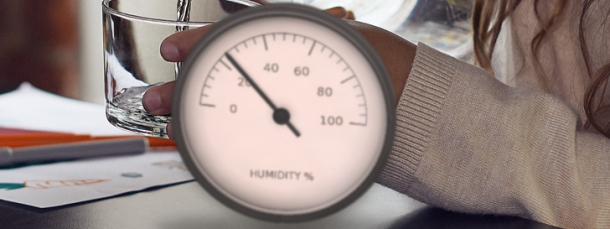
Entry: 24 %
